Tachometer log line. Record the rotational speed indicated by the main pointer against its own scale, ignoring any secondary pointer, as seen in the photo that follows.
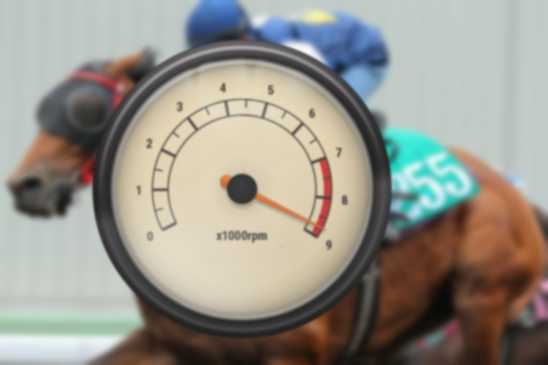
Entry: 8750 rpm
